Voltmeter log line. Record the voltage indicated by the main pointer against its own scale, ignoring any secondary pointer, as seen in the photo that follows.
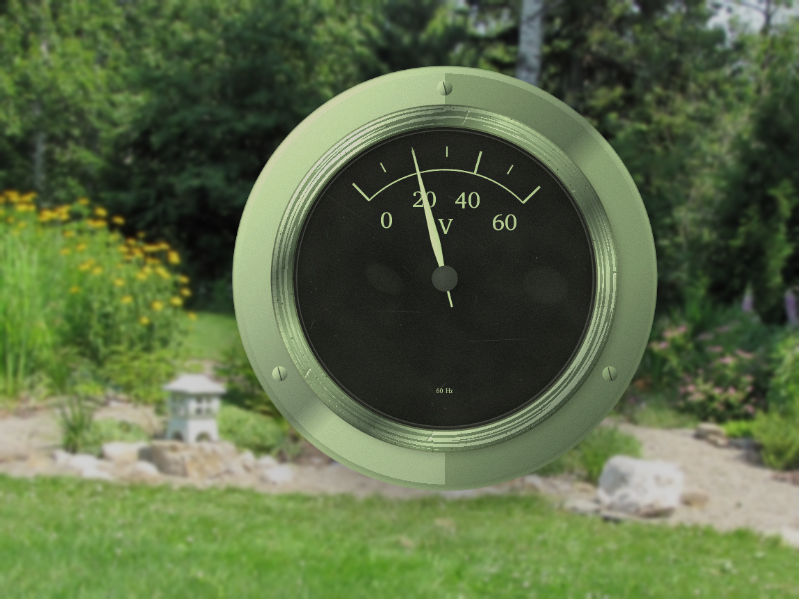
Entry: 20 V
